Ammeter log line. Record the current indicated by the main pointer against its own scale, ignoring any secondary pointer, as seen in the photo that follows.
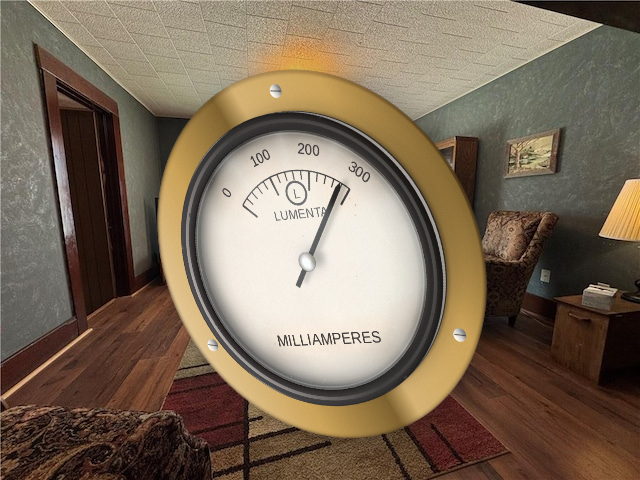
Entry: 280 mA
